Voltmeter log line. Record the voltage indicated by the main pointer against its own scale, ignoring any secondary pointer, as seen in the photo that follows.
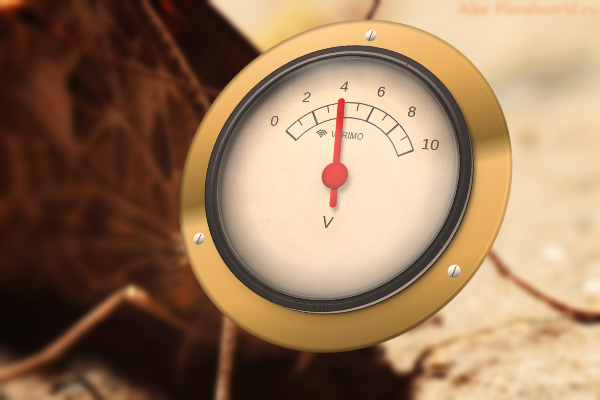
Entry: 4 V
